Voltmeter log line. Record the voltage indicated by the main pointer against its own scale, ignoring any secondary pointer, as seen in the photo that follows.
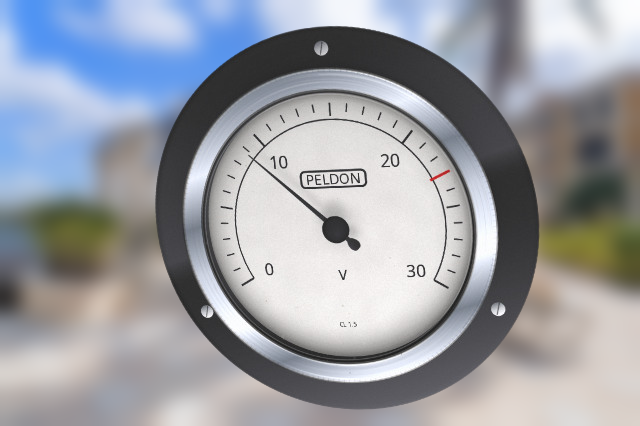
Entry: 9 V
